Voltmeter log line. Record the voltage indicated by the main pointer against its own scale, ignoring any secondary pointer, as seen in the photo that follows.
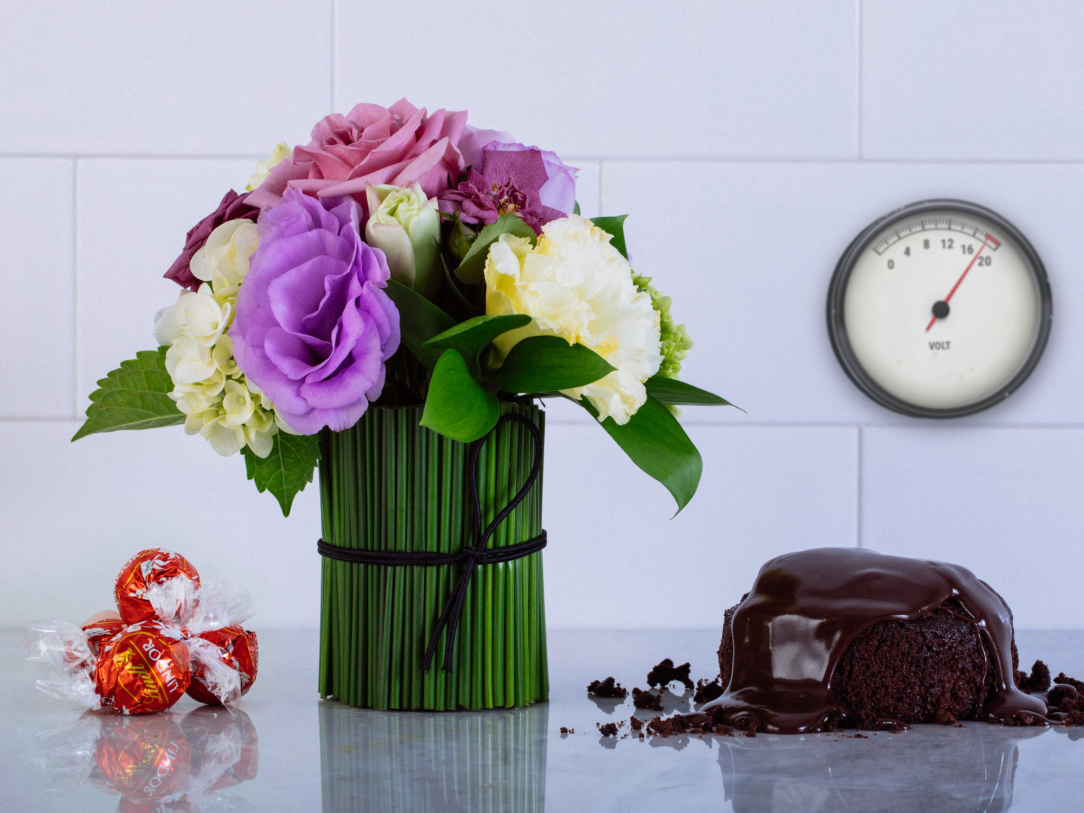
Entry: 18 V
